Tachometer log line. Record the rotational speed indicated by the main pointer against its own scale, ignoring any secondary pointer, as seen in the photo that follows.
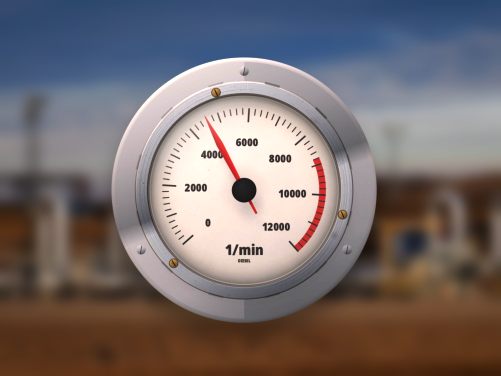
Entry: 4600 rpm
